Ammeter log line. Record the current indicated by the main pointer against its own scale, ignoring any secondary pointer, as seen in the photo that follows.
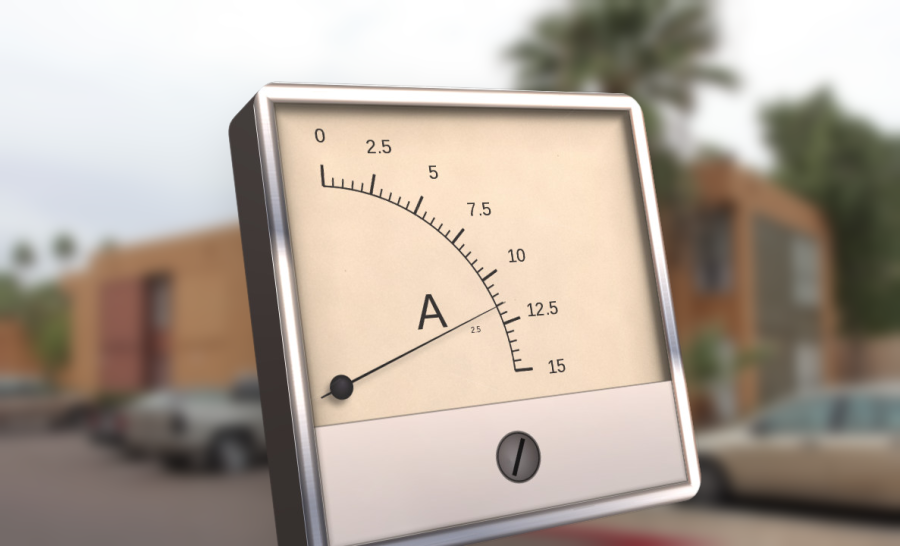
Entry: 11.5 A
